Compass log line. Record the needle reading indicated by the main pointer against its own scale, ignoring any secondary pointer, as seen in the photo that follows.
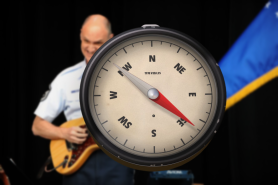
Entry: 130 °
